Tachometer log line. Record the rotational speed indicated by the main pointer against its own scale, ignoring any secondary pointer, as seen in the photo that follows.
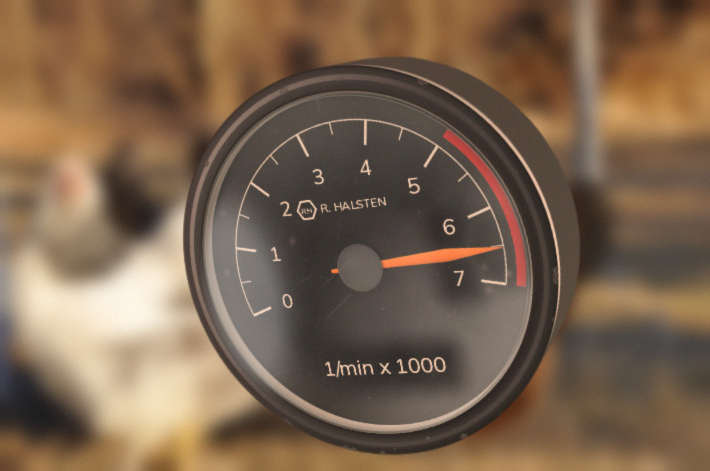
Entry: 6500 rpm
